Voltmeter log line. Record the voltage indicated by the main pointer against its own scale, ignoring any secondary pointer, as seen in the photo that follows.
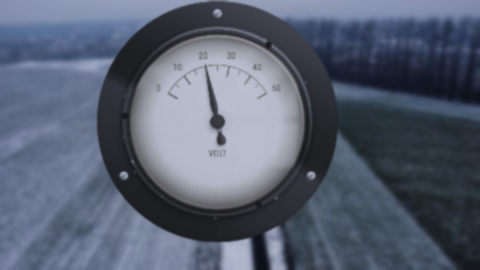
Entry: 20 V
